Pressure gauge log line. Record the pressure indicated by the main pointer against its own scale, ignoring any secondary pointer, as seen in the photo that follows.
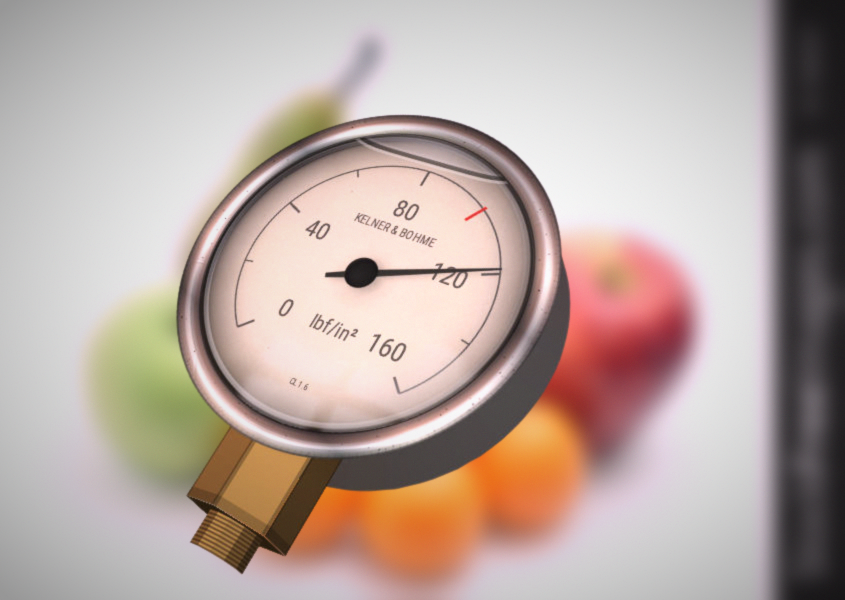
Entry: 120 psi
